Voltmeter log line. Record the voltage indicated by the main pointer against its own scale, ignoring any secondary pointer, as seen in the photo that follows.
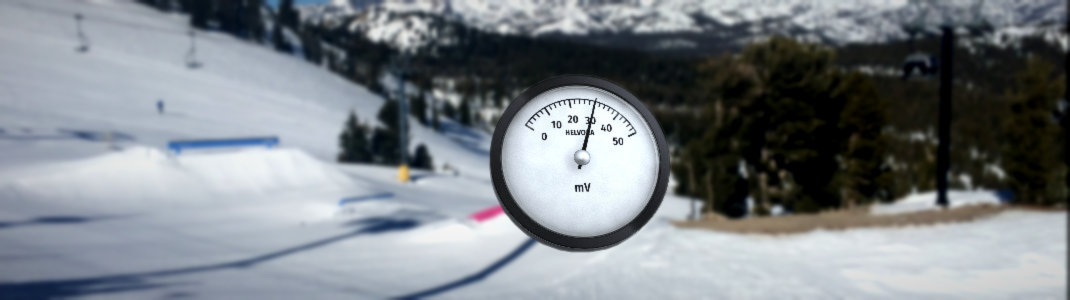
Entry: 30 mV
